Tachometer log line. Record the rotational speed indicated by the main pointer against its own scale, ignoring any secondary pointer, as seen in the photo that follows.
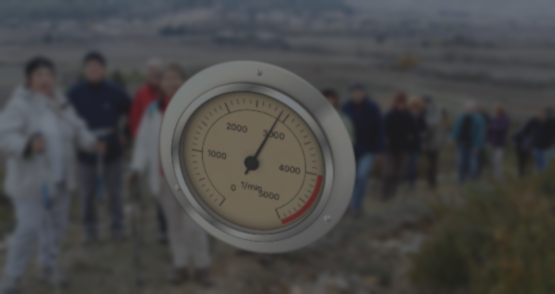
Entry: 2900 rpm
